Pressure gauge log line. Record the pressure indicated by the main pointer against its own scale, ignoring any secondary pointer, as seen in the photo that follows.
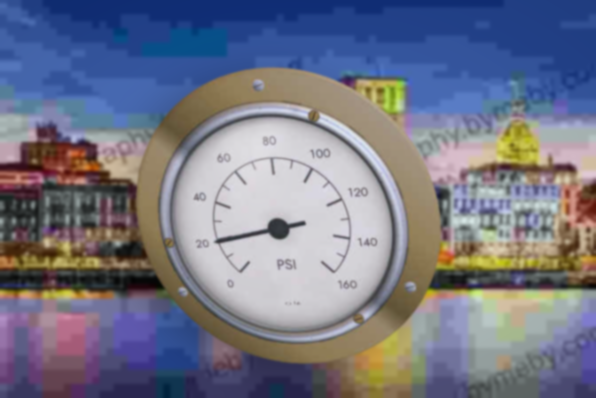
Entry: 20 psi
